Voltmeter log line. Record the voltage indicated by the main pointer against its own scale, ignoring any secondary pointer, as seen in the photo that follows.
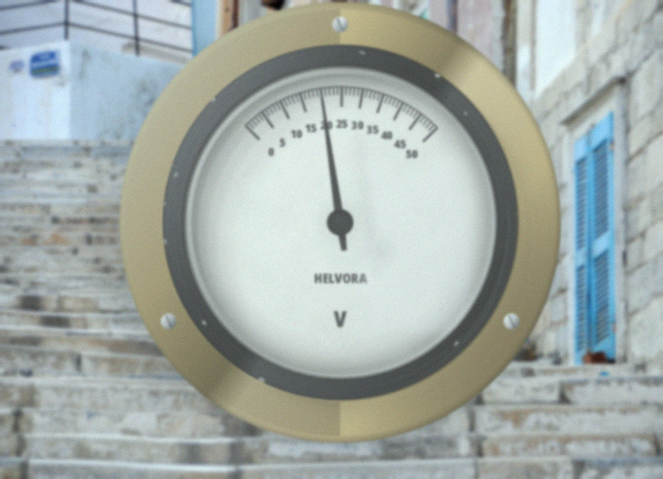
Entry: 20 V
